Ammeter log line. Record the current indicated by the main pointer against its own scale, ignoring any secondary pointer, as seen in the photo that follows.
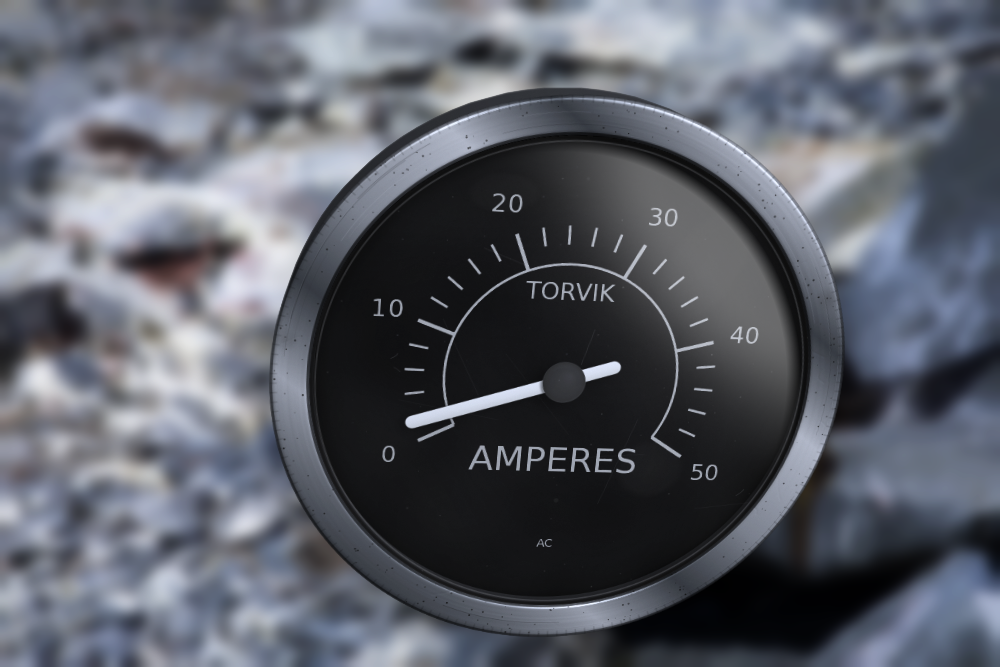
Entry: 2 A
